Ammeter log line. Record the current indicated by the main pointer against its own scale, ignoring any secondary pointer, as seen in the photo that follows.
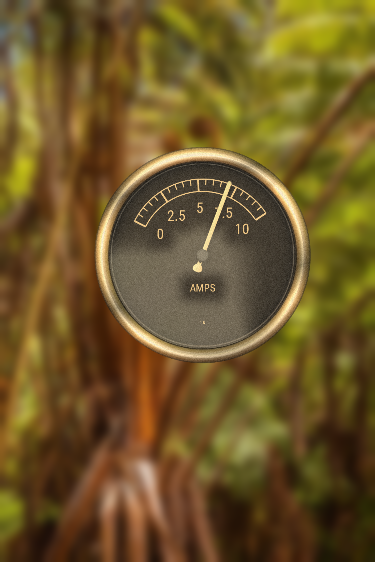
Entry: 7 A
